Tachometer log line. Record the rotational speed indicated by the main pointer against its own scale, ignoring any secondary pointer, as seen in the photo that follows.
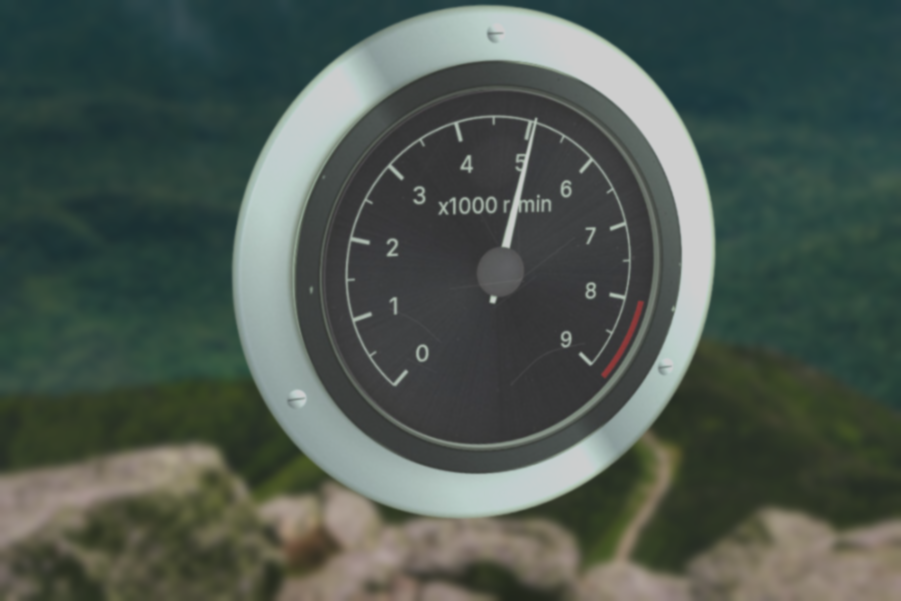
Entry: 5000 rpm
